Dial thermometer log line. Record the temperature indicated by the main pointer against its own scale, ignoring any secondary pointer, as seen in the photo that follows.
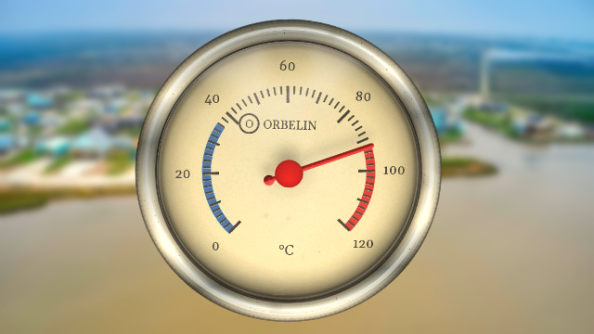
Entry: 92 °C
